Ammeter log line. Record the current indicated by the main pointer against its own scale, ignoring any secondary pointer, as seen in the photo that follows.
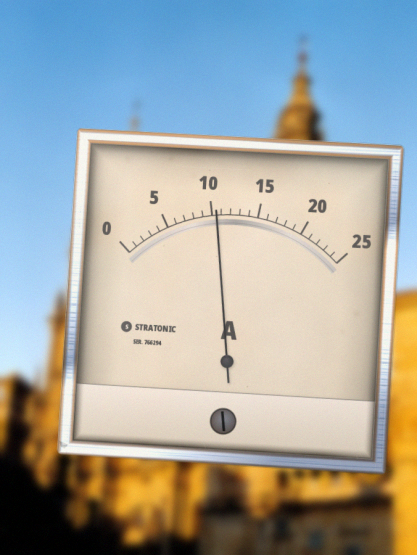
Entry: 10.5 A
